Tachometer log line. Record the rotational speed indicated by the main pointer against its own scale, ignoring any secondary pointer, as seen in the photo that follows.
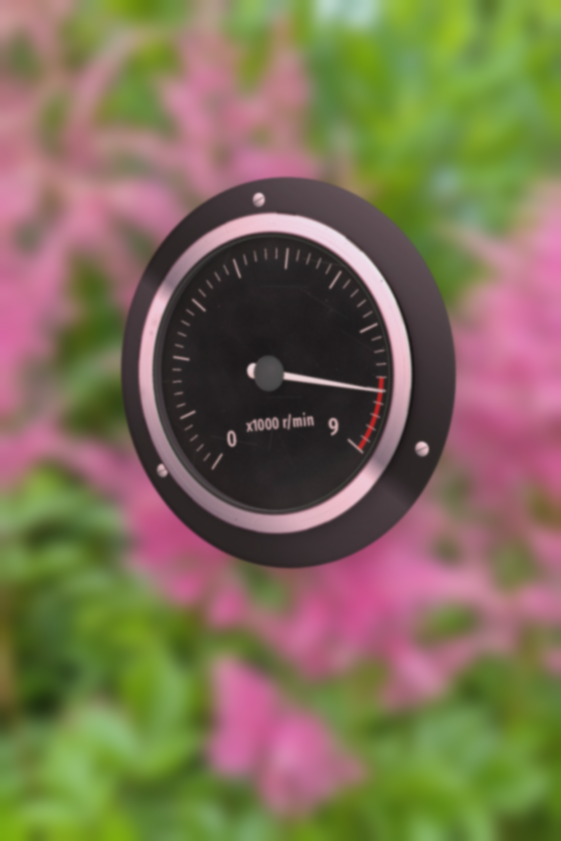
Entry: 8000 rpm
